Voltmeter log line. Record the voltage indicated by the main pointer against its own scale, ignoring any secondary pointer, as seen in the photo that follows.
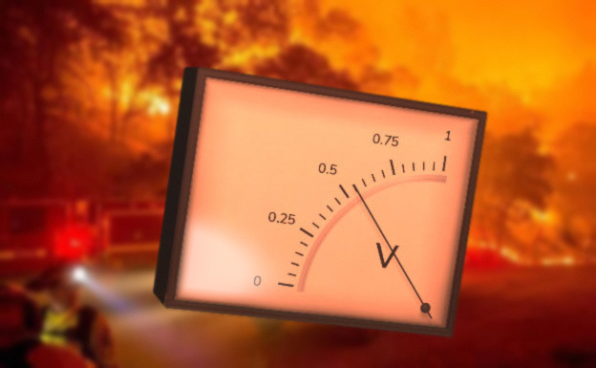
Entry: 0.55 V
